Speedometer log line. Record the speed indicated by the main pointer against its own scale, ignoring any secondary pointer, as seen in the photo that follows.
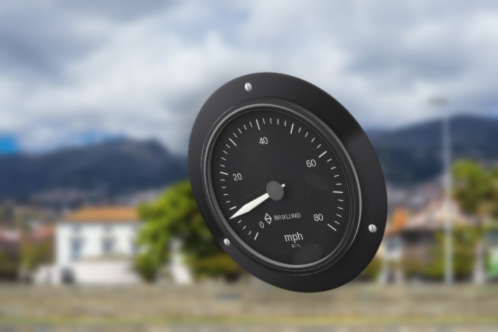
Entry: 8 mph
